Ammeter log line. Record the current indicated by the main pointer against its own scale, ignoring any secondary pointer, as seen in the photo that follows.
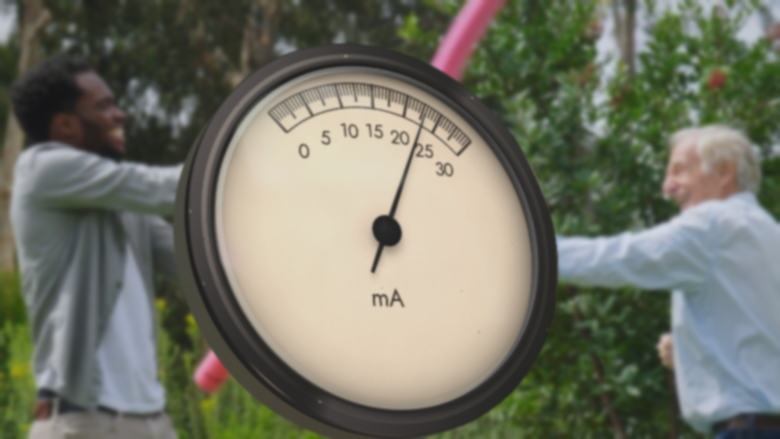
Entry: 22.5 mA
